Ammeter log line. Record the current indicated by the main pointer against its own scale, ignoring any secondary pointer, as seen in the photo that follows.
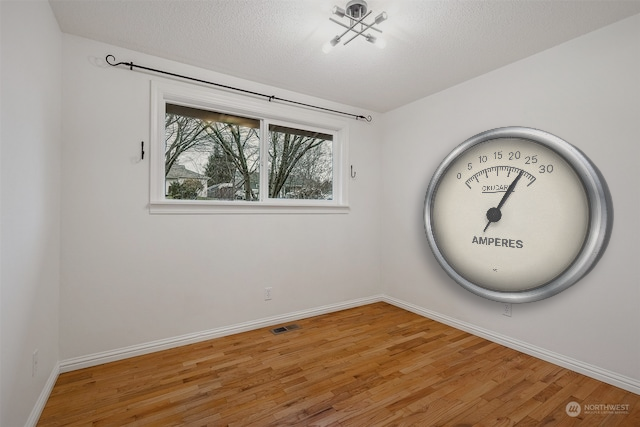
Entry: 25 A
